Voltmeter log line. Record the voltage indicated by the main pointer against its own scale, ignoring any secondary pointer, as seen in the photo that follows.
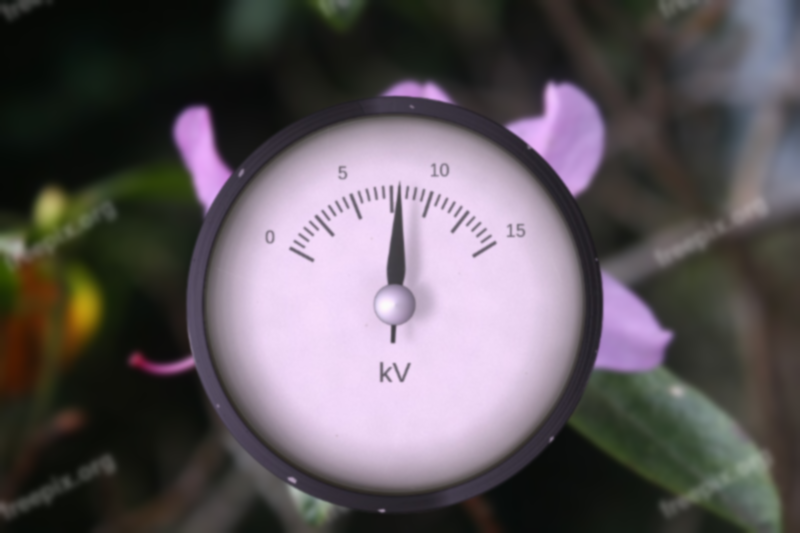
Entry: 8 kV
